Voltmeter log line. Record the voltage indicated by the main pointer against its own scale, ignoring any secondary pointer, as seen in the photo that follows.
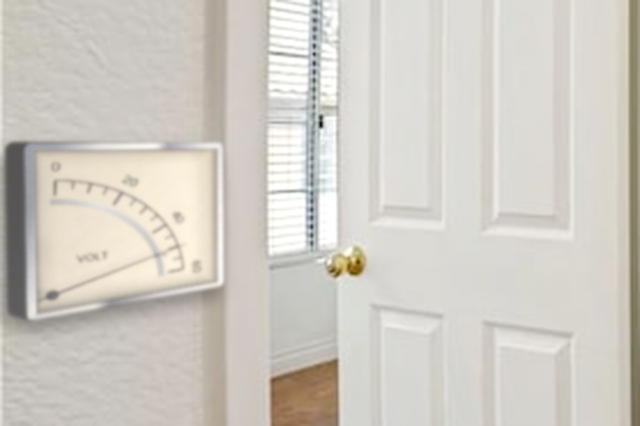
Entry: 50 V
